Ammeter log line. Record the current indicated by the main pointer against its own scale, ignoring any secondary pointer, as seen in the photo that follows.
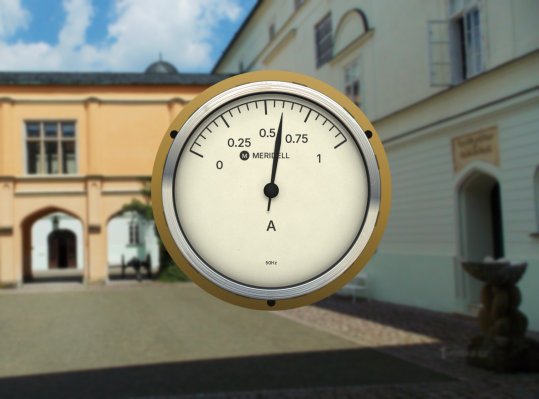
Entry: 0.6 A
